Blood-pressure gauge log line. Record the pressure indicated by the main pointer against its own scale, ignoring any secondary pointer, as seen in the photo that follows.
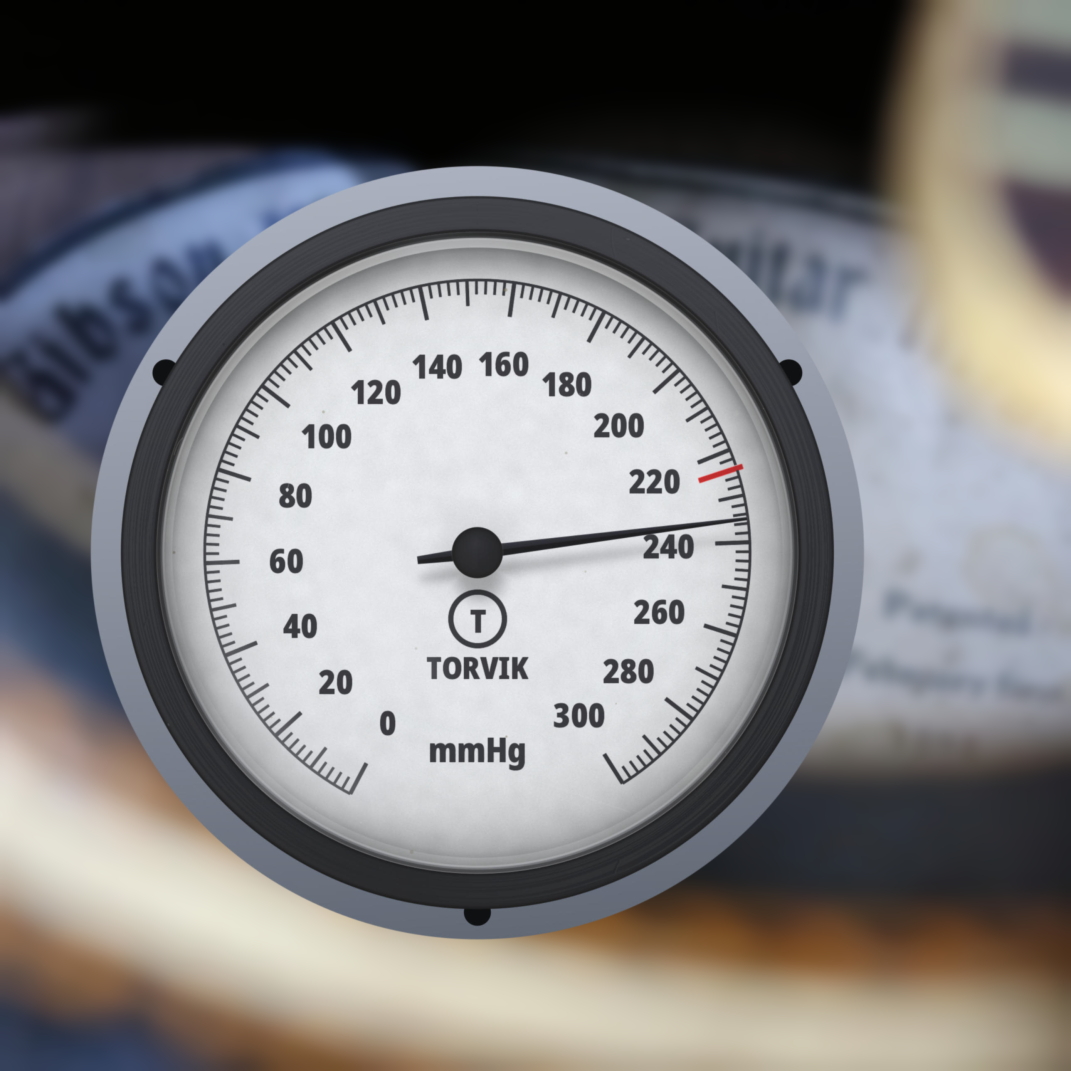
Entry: 235 mmHg
